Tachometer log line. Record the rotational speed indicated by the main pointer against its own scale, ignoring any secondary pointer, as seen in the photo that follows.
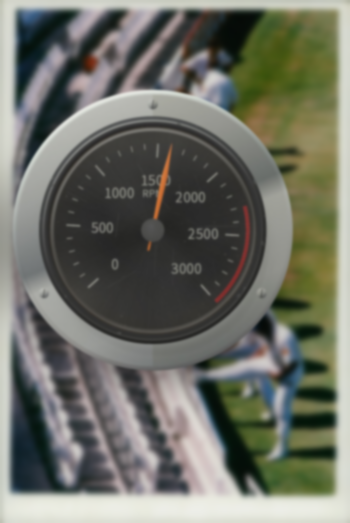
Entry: 1600 rpm
